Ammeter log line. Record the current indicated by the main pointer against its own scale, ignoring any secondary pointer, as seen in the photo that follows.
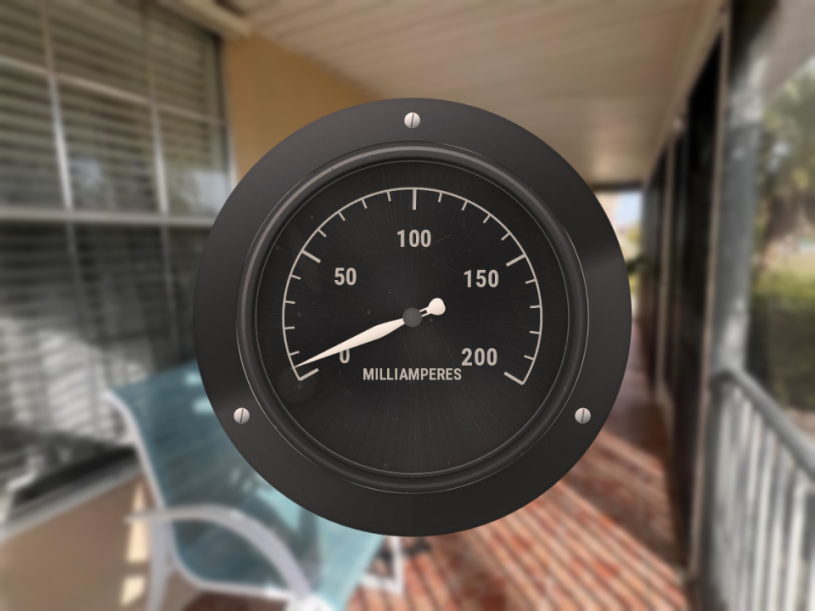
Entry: 5 mA
